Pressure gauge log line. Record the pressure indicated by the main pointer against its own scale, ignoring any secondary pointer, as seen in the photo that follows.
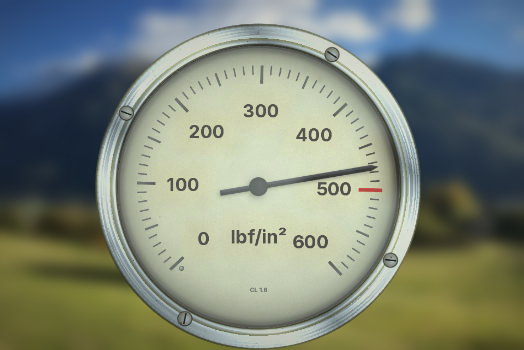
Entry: 475 psi
